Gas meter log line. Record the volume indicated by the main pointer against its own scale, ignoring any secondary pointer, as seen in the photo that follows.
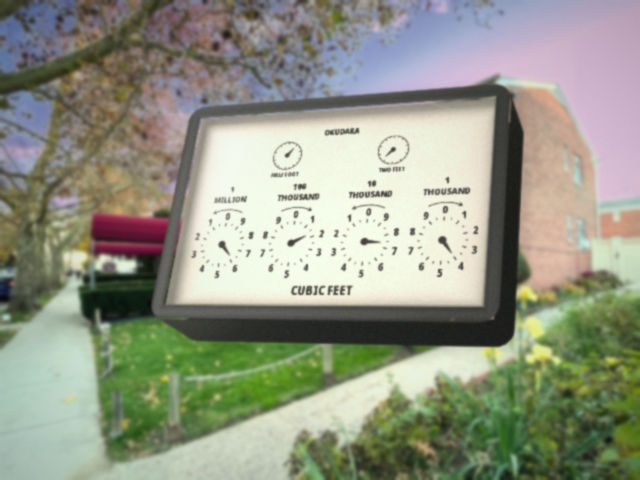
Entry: 617400 ft³
